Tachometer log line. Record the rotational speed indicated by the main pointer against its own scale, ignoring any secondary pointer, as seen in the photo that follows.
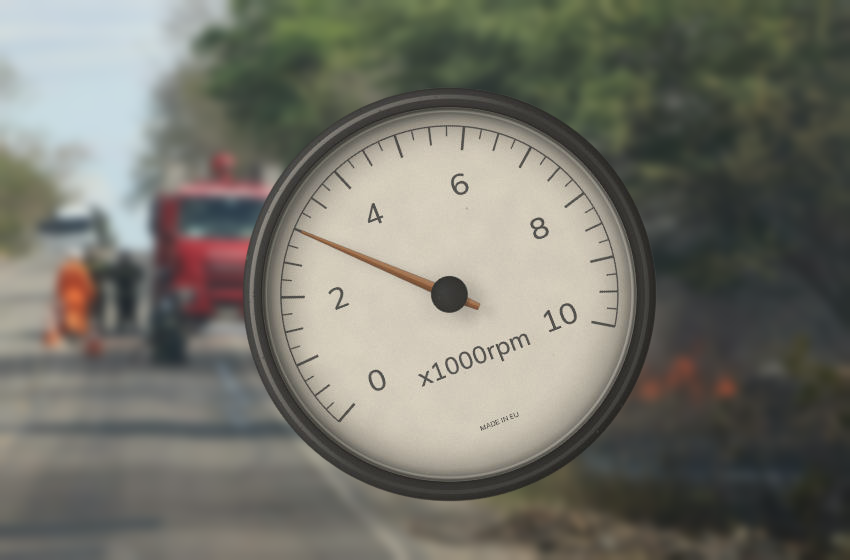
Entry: 3000 rpm
